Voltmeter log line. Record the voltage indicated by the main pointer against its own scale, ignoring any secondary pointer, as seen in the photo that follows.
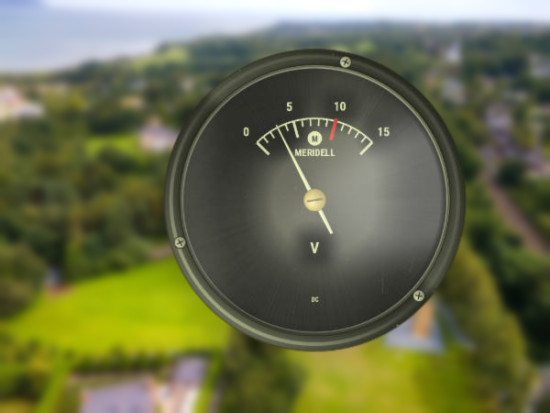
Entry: 3 V
